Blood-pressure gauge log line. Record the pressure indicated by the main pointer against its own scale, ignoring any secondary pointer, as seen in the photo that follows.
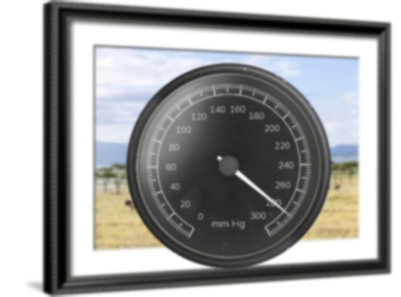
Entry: 280 mmHg
